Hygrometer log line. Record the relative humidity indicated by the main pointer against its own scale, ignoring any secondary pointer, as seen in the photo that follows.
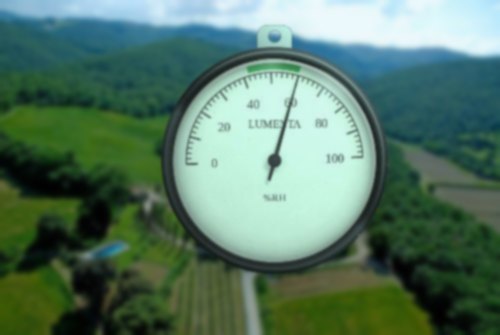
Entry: 60 %
